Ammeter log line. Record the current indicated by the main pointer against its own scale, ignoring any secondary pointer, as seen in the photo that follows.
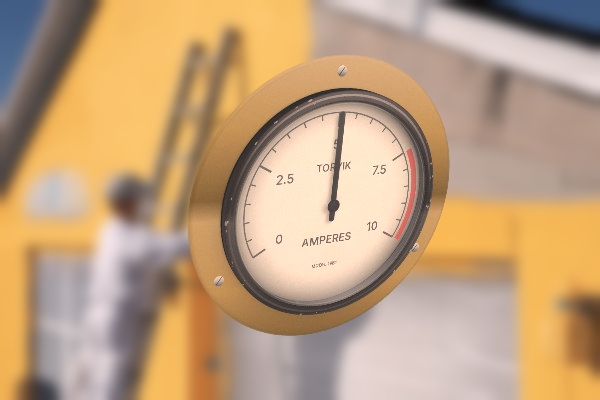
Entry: 5 A
